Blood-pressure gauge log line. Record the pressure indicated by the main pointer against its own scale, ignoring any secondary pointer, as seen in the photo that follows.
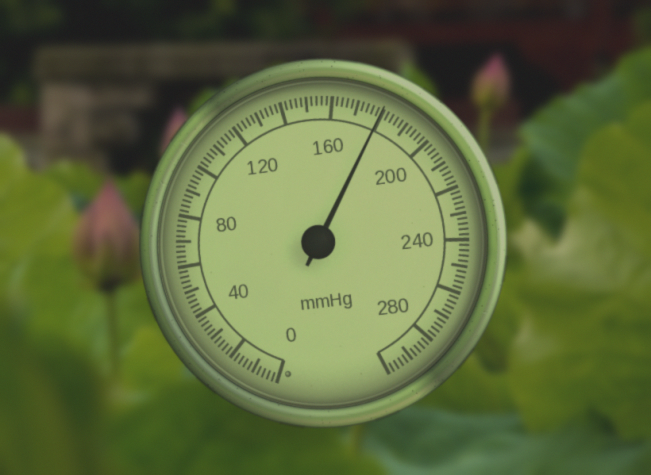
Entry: 180 mmHg
